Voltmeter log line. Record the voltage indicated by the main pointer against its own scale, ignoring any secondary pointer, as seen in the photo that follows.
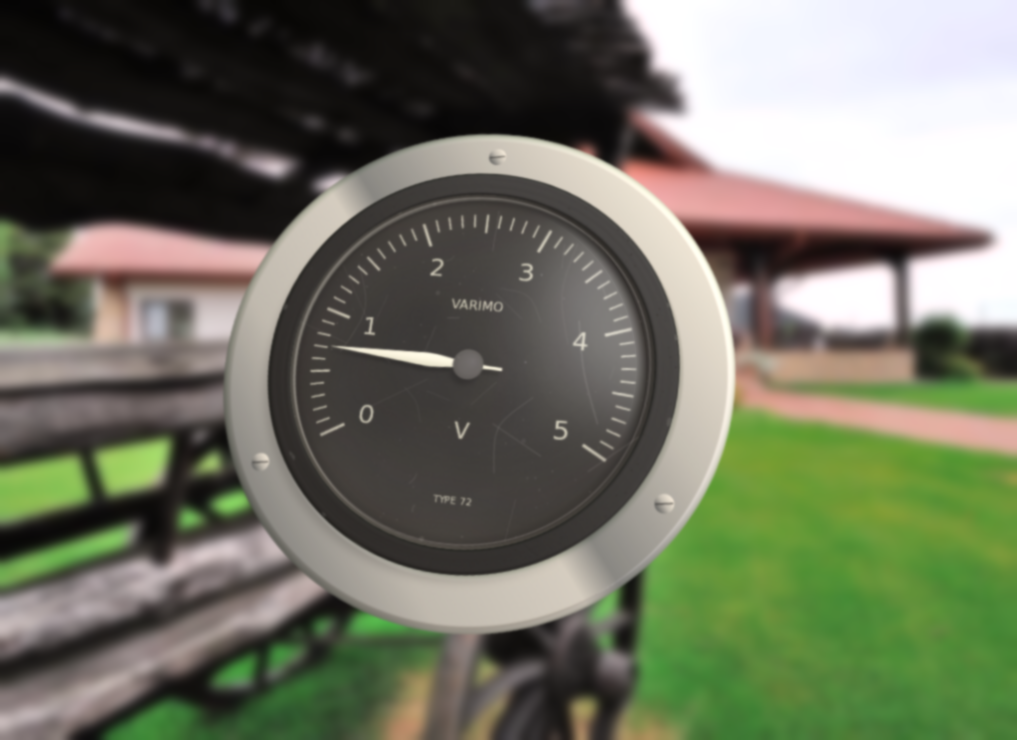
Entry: 0.7 V
